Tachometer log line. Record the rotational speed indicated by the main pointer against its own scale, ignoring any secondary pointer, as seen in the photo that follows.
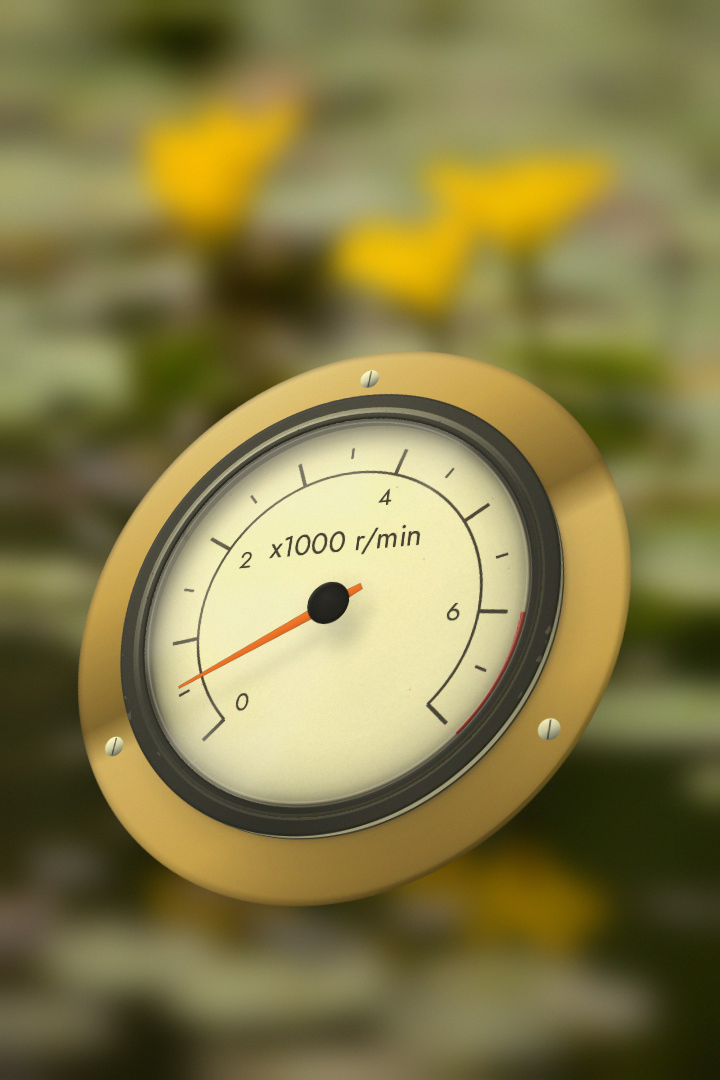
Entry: 500 rpm
